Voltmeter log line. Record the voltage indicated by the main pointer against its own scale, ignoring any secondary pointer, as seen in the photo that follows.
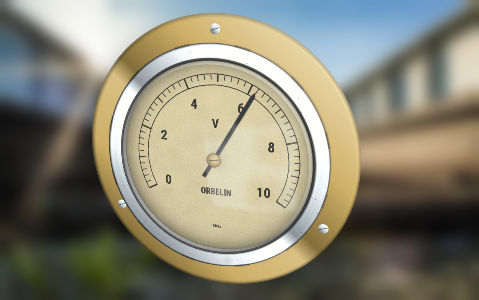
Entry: 6.2 V
